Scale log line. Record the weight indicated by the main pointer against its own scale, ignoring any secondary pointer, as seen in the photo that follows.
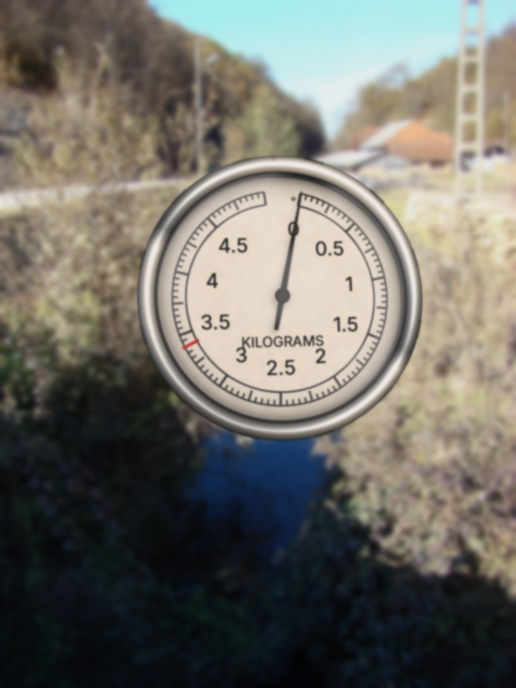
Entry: 0 kg
